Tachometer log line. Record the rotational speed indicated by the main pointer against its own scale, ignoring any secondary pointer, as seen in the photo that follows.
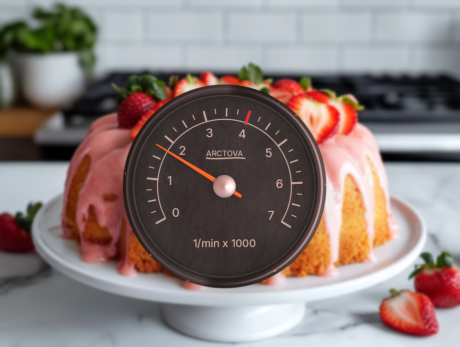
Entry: 1750 rpm
